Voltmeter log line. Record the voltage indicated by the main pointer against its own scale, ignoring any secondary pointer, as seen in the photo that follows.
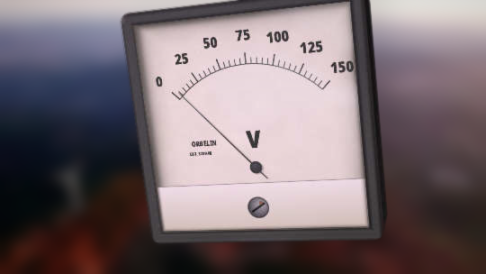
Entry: 5 V
